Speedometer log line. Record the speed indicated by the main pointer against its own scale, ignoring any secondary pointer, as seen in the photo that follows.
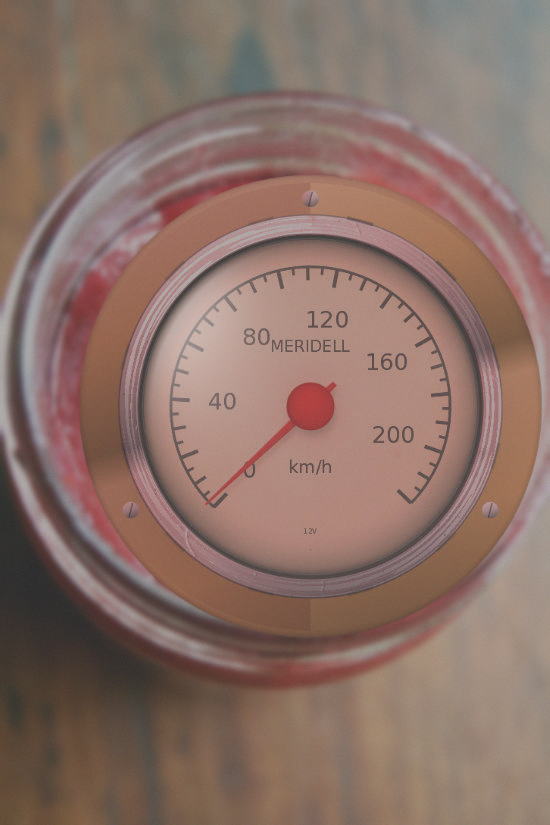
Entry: 2.5 km/h
